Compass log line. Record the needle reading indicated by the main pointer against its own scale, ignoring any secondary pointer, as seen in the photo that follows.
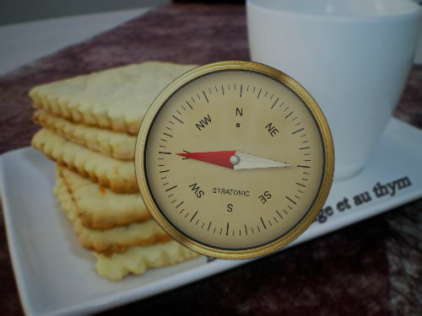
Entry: 270 °
